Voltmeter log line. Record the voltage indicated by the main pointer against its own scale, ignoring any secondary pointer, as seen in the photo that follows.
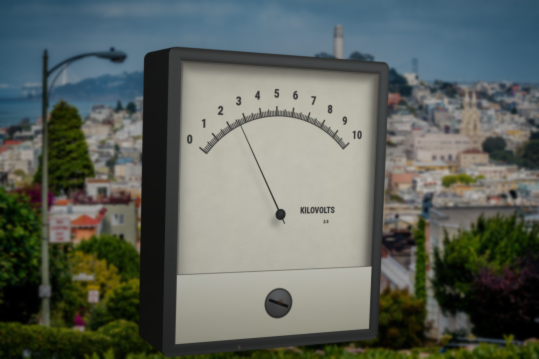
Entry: 2.5 kV
